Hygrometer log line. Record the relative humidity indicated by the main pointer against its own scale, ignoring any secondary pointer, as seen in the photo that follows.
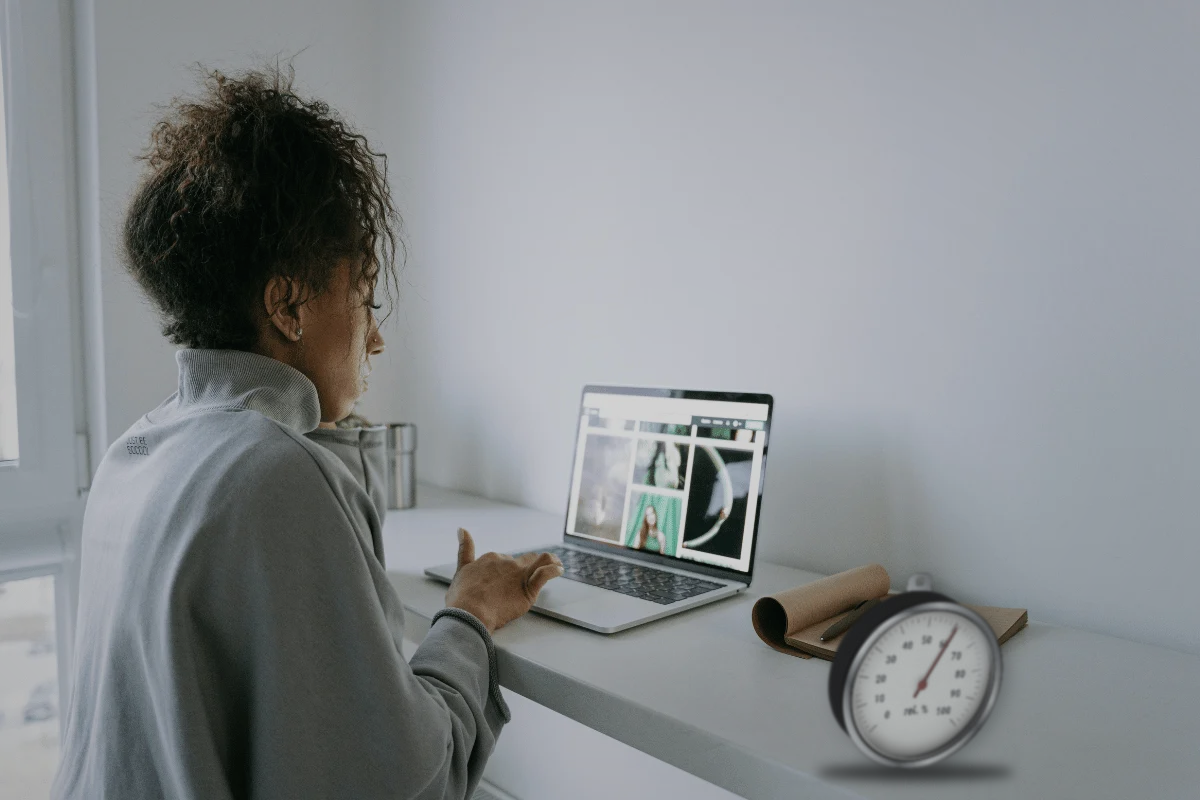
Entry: 60 %
